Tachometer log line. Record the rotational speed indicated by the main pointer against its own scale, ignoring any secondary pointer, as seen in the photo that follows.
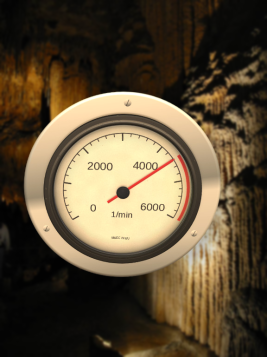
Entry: 4400 rpm
